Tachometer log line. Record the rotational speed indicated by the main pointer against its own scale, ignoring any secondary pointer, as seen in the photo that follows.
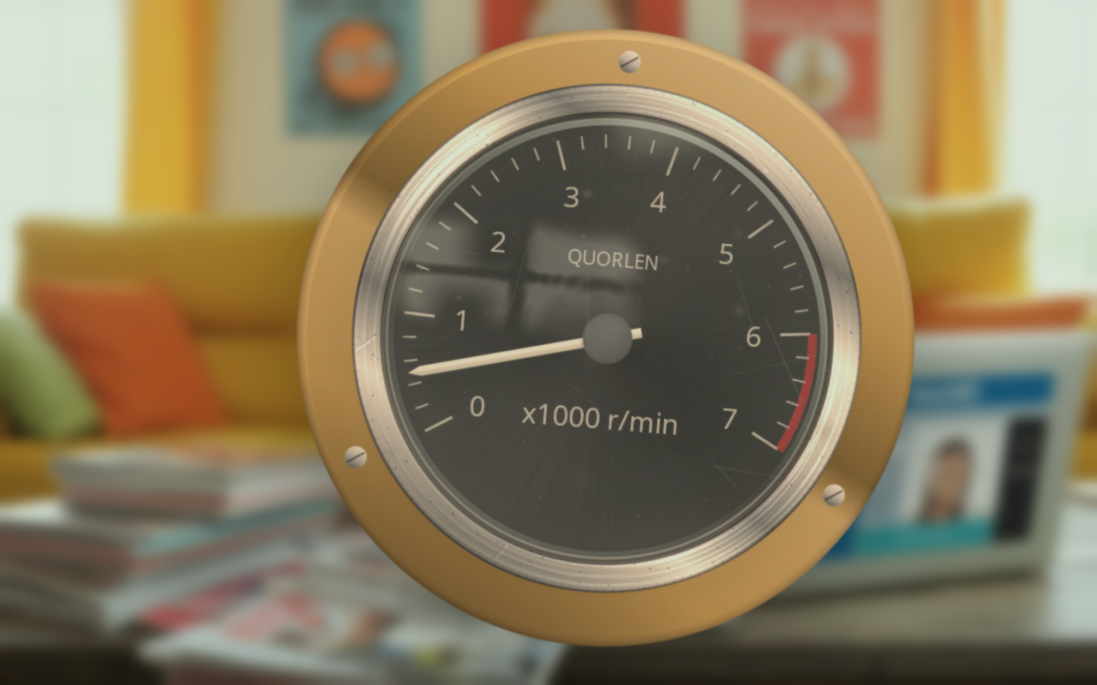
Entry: 500 rpm
